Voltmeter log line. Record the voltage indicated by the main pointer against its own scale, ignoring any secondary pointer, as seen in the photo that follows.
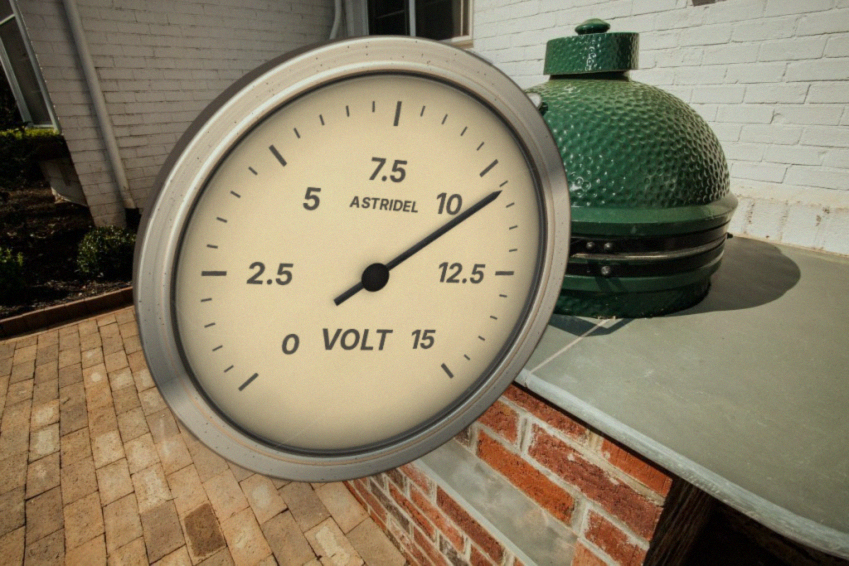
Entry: 10.5 V
